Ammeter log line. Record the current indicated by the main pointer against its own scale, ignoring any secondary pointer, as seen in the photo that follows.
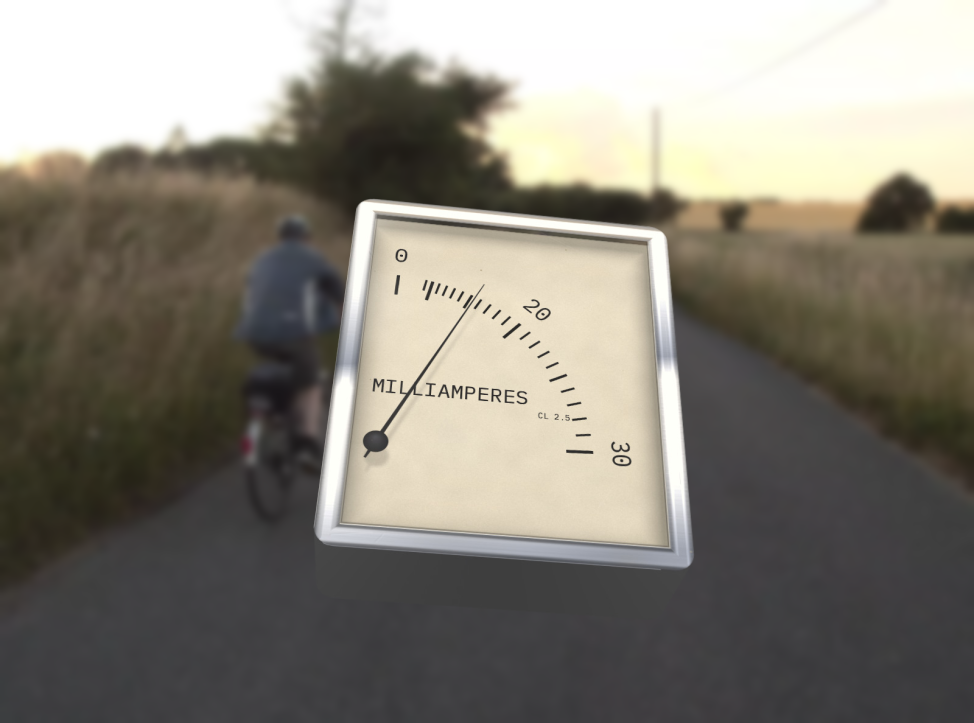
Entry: 15.5 mA
